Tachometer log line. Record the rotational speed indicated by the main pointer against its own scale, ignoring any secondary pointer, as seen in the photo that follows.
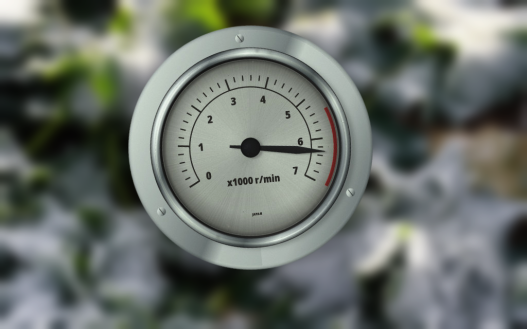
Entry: 6300 rpm
